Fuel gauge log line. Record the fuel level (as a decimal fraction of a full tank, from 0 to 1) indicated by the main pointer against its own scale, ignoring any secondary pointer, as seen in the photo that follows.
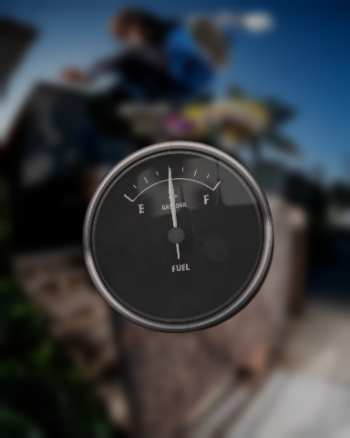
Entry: 0.5
